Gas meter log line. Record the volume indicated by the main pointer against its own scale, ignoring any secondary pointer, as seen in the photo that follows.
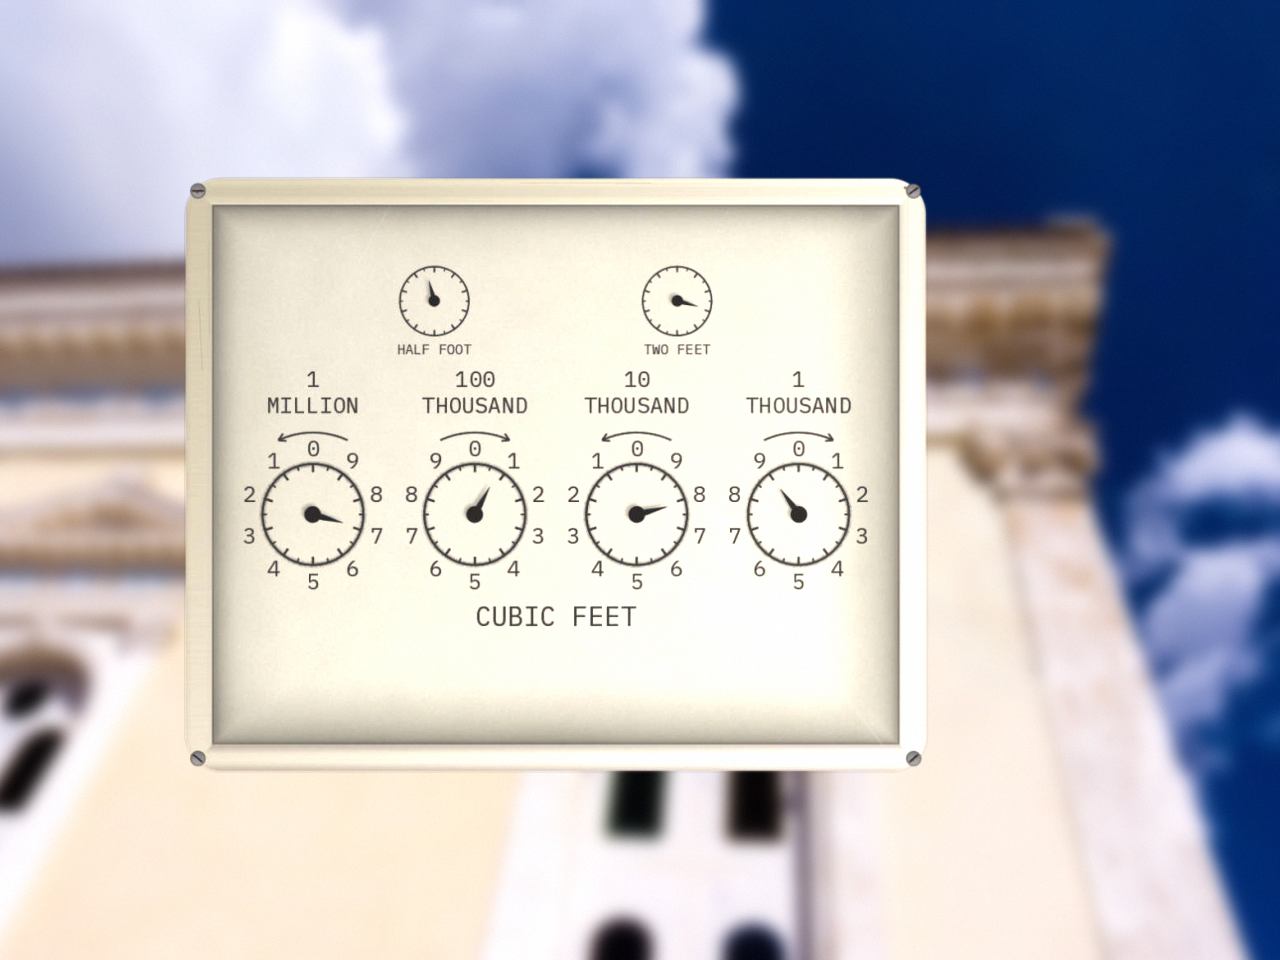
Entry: 707900 ft³
